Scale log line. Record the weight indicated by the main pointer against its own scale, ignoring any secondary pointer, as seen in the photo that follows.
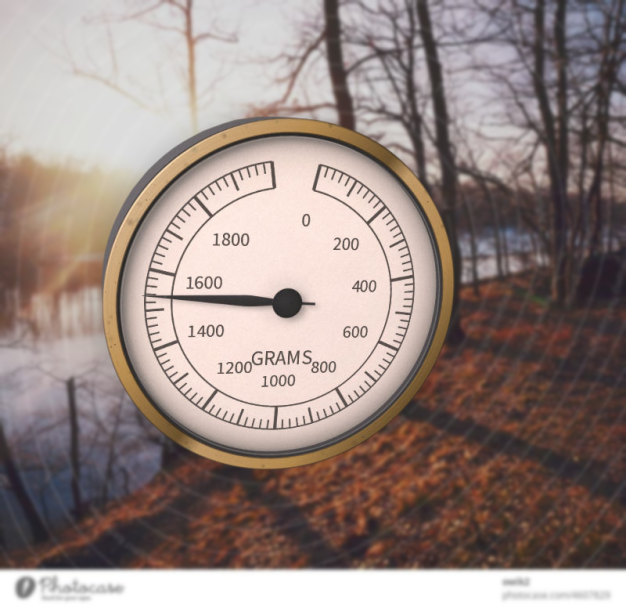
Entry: 1540 g
